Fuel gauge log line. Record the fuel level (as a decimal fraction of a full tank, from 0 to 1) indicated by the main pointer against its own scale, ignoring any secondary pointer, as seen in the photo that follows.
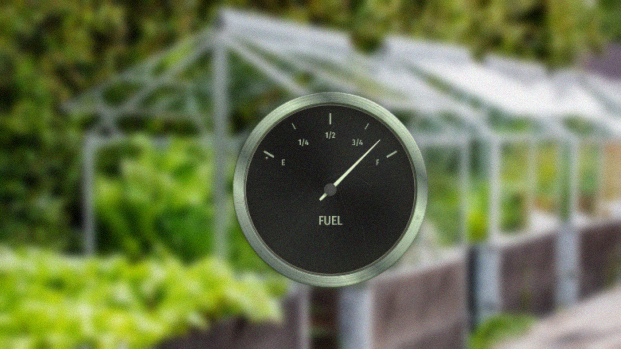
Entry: 0.875
